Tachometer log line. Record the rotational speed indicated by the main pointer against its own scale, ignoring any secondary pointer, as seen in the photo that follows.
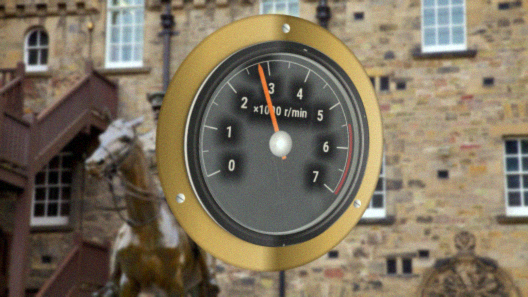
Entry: 2750 rpm
